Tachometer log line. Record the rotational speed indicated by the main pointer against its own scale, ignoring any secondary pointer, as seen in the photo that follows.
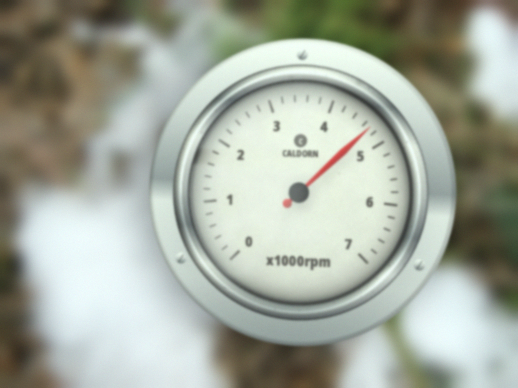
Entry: 4700 rpm
